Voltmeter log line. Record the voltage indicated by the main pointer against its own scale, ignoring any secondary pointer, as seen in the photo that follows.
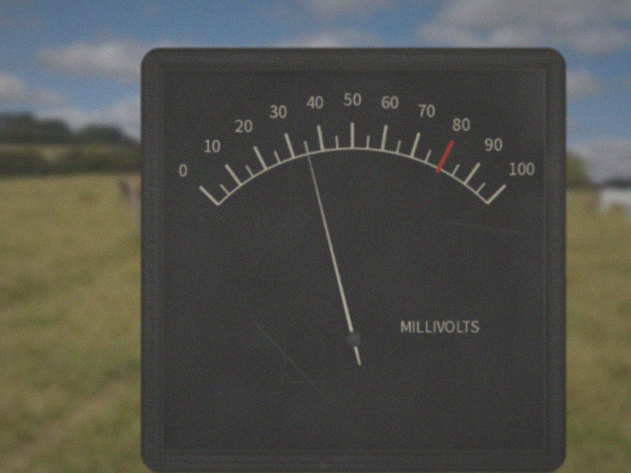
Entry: 35 mV
